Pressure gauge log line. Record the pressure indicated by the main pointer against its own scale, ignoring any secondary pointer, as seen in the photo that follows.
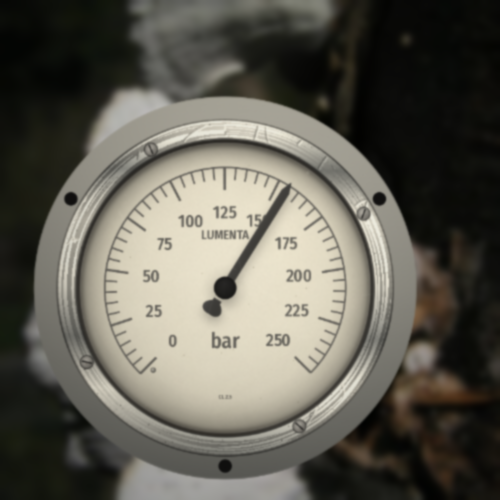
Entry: 155 bar
